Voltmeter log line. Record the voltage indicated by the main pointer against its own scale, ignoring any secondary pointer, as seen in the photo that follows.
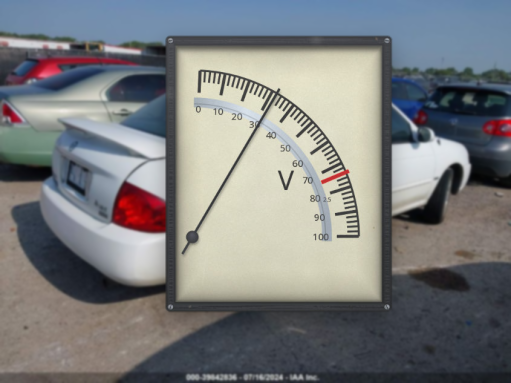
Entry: 32 V
